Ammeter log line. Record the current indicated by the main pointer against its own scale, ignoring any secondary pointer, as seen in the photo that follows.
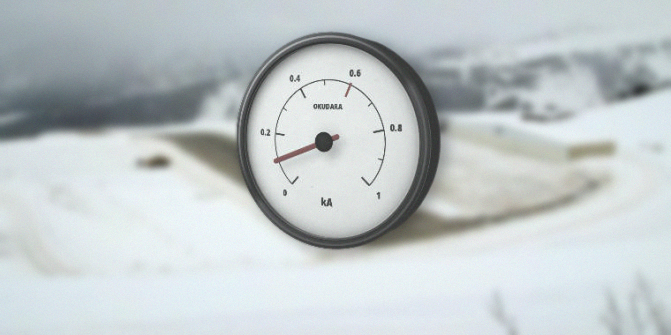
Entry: 0.1 kA
